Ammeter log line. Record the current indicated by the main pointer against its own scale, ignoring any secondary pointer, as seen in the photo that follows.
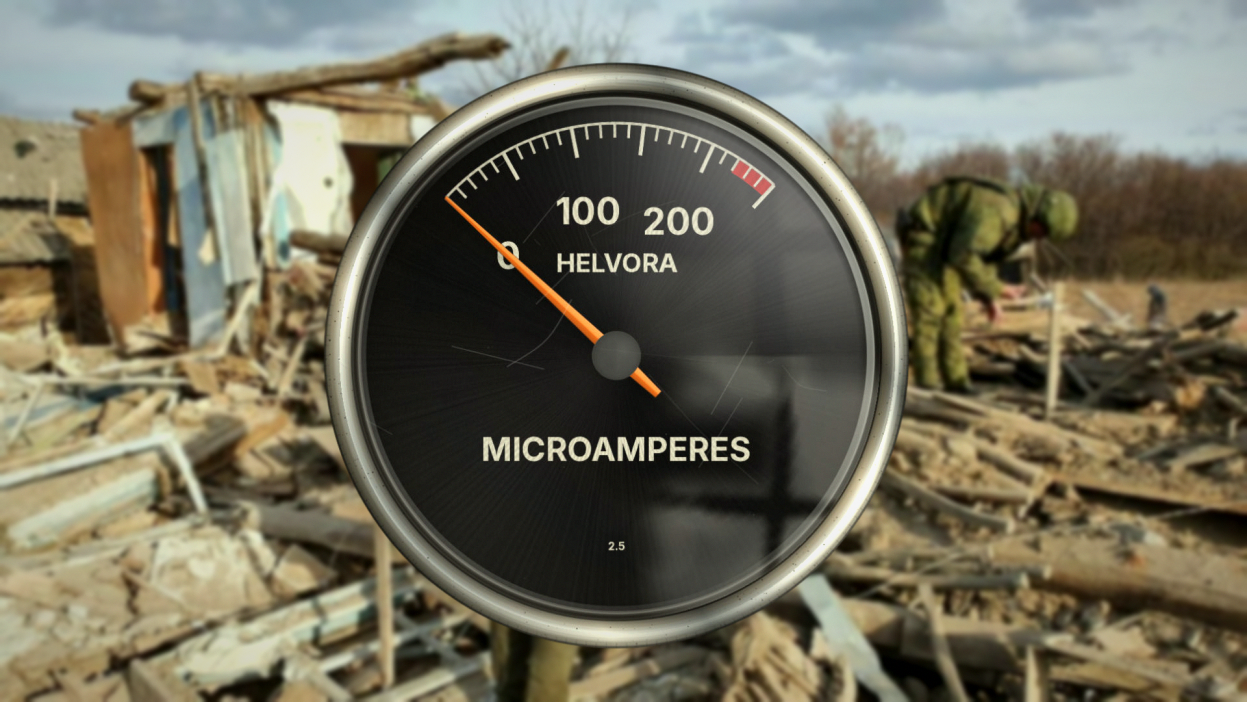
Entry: 0 µA
